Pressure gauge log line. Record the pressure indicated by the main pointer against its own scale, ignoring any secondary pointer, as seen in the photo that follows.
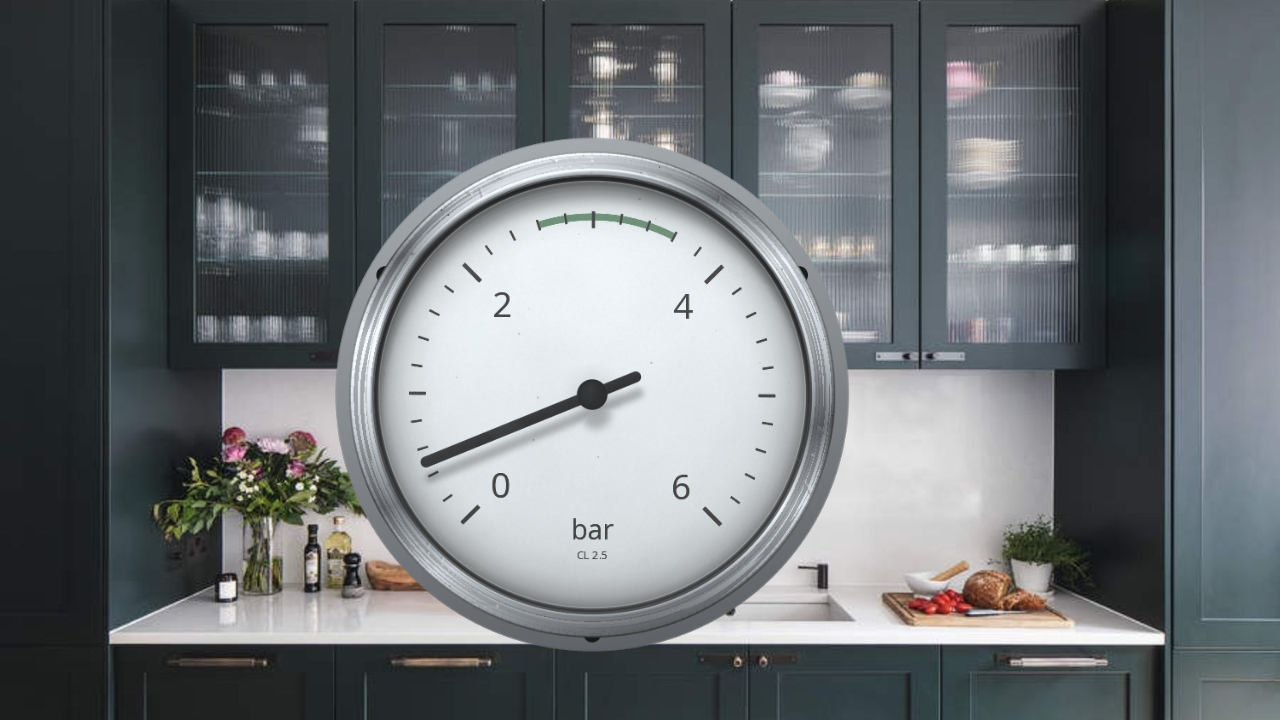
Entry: 0.5 bar
